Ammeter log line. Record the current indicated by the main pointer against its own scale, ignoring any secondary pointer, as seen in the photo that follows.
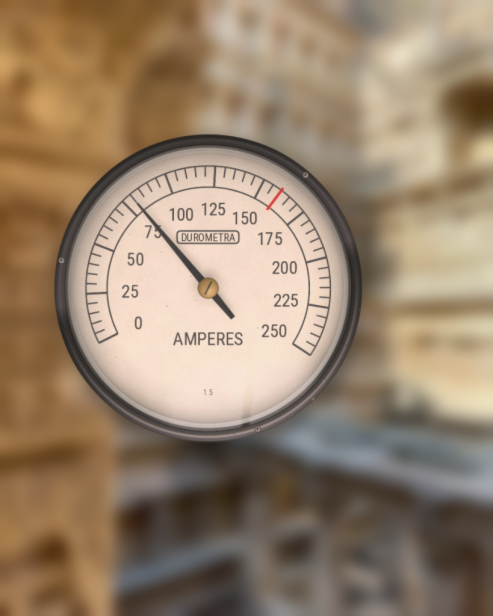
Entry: 80 A
